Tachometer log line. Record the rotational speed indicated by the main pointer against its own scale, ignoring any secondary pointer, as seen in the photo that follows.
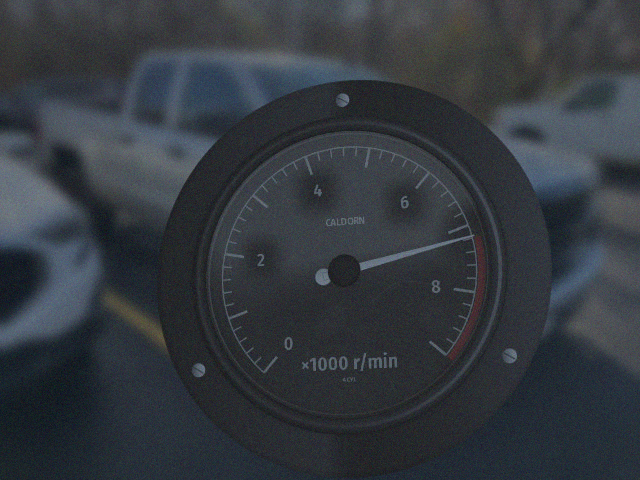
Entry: 7200 rpm
